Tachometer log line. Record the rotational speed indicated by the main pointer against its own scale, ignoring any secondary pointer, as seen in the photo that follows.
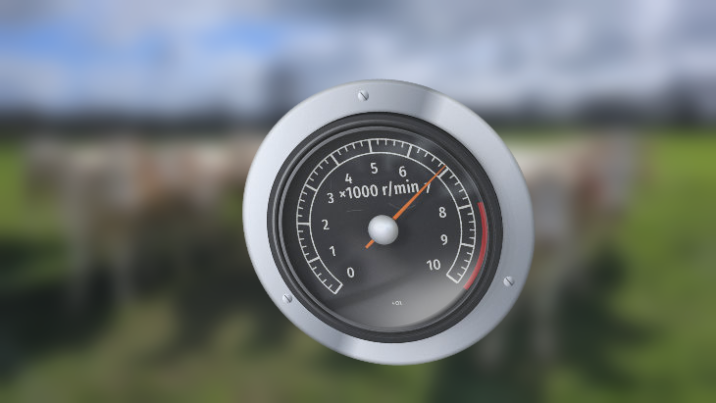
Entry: 6900 rpm
